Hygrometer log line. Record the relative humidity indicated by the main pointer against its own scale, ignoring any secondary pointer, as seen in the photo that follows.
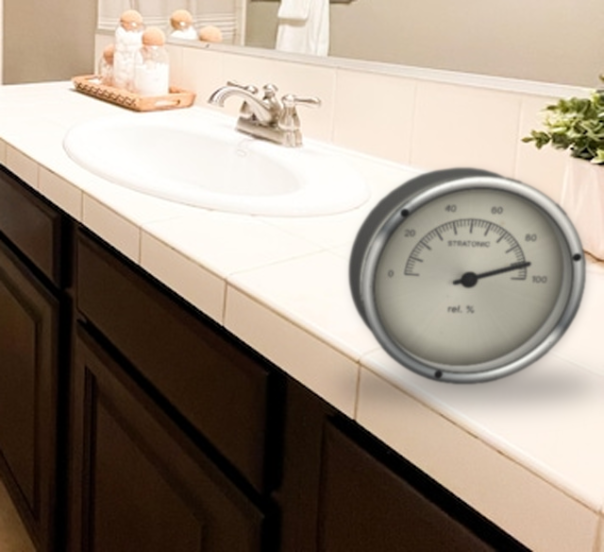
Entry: 90 %
